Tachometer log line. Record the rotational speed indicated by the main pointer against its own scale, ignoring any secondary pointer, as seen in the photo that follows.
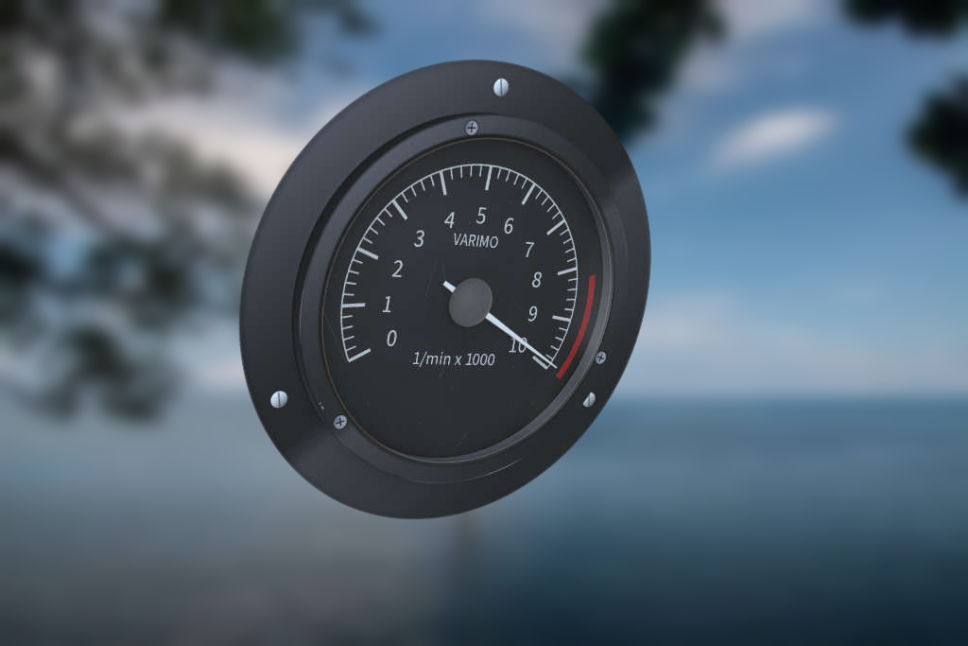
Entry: 9900 rpm
